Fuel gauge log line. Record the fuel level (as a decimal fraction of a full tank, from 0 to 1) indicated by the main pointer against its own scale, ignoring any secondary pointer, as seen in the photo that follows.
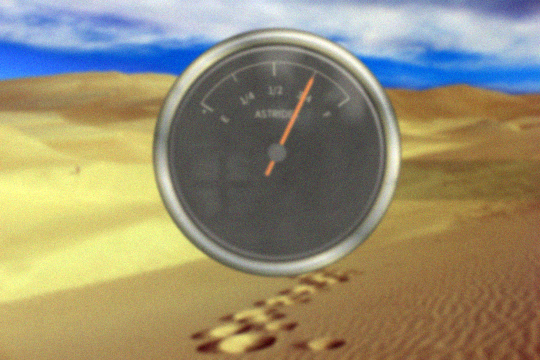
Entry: 0.75
